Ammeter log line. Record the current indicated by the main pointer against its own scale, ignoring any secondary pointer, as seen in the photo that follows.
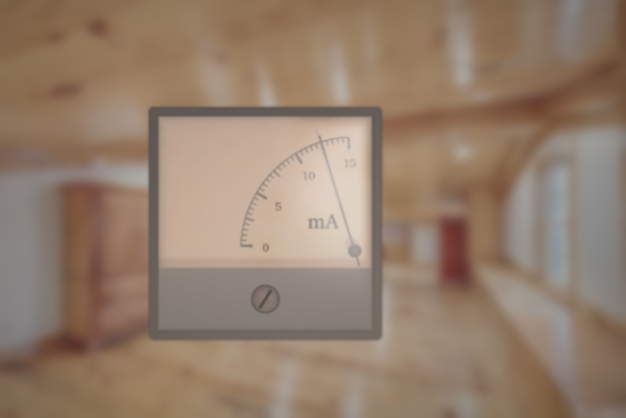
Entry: 12.5 mA
